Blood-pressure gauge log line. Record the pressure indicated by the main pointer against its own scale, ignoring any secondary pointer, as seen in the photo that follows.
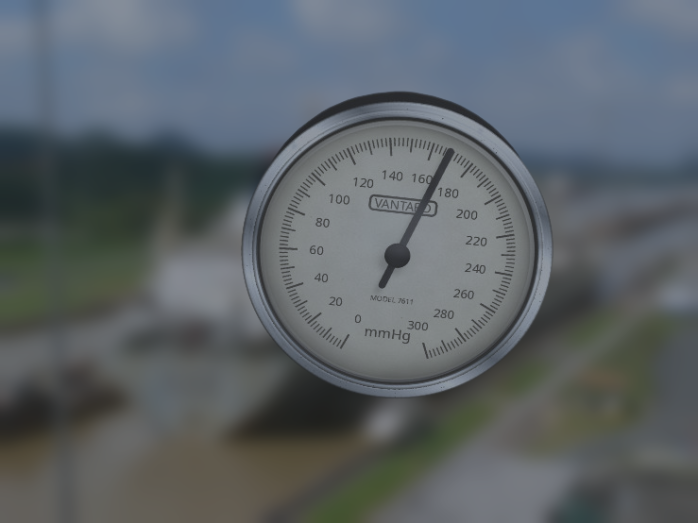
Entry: 168 mmHg
